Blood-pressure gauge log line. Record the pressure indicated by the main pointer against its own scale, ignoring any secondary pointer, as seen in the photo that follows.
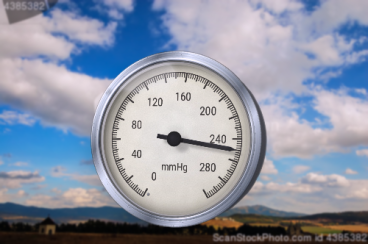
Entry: 250 mmHg
